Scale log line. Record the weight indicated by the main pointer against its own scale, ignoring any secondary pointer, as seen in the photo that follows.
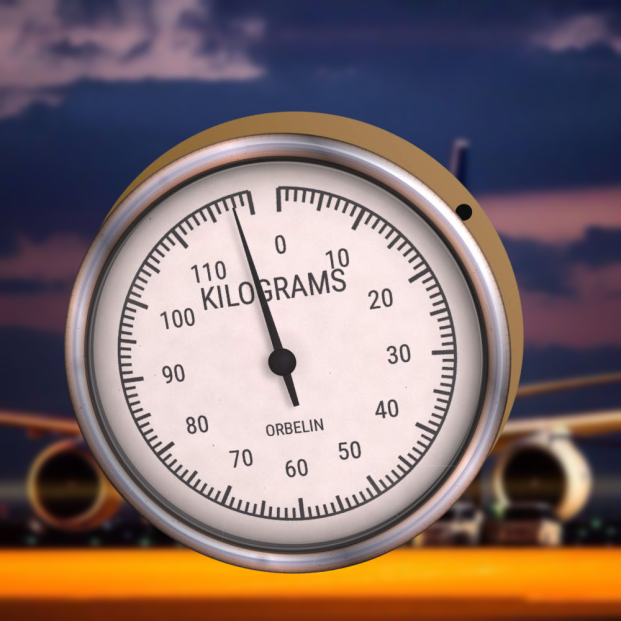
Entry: 118 kg
